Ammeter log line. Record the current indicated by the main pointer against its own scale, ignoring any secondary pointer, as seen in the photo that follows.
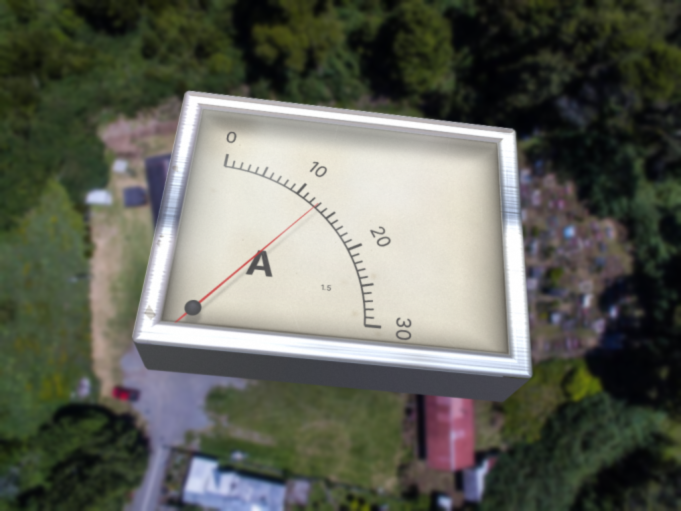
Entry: 13 A
